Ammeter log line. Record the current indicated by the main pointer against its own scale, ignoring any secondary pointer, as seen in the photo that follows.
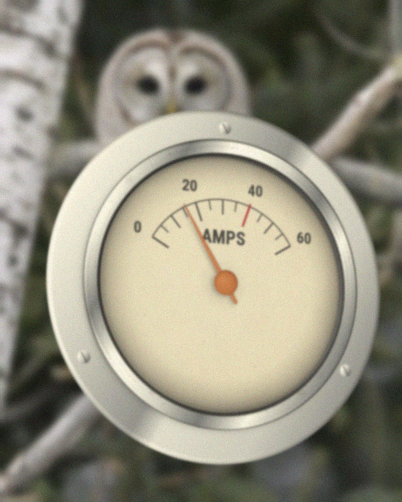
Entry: 15 A
